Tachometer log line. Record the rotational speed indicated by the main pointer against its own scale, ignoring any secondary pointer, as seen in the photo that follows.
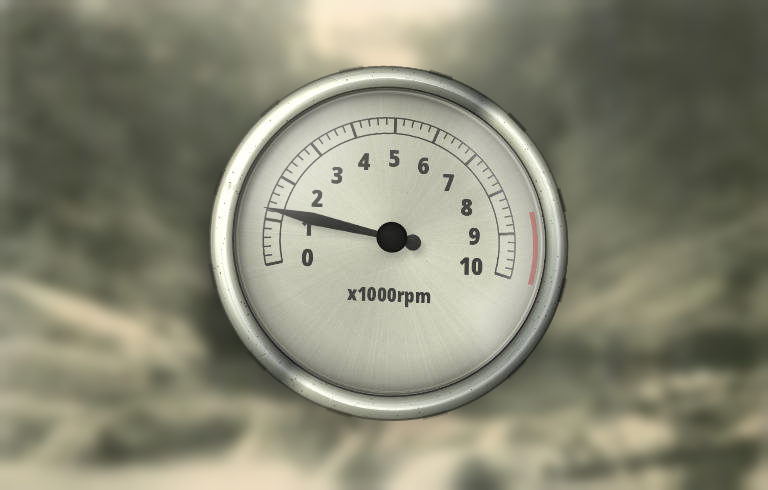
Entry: 1200 rpm
